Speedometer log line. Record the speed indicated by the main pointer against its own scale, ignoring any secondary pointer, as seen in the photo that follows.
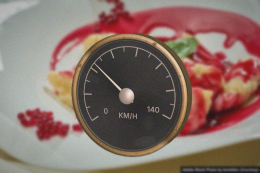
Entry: 45 km/h
